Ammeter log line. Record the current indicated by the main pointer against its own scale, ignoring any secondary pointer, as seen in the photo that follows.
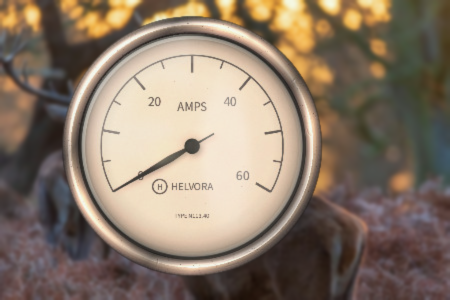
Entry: 0 A
